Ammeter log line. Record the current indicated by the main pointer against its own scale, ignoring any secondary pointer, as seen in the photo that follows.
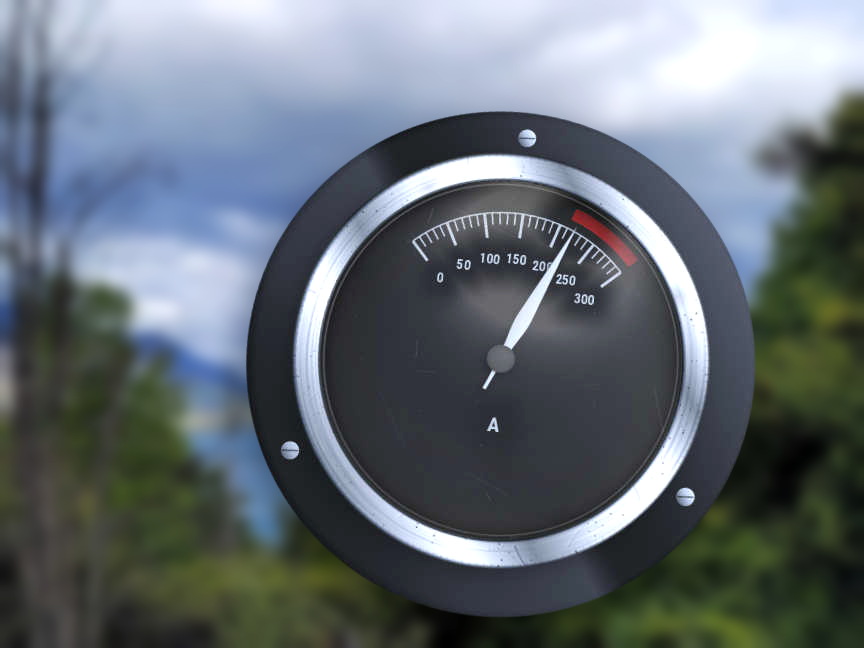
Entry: 220 A
